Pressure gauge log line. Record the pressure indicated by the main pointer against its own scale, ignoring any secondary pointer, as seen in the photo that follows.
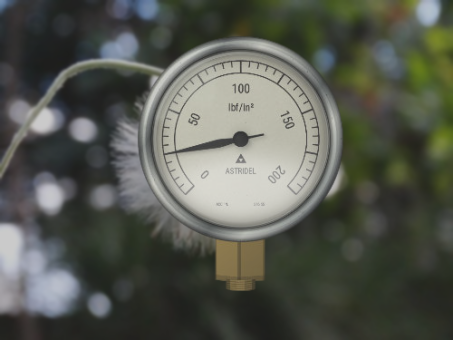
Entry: 25 psi
